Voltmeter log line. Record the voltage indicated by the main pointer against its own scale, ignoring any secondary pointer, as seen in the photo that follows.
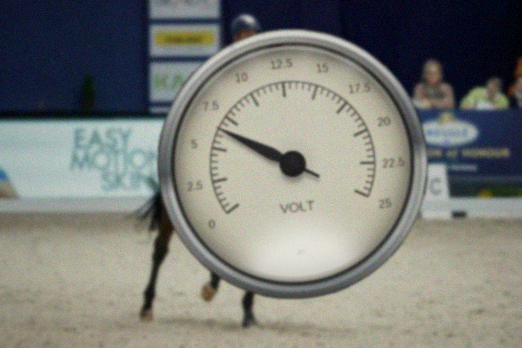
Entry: 6.5 V
